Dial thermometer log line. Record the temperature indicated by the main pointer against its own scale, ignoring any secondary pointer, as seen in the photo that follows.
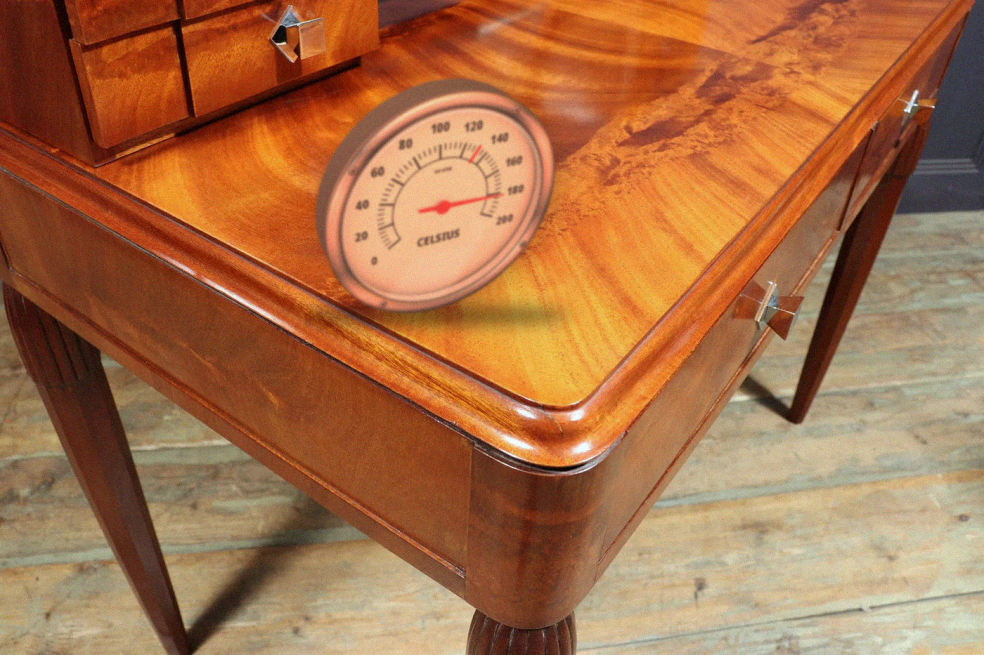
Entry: 180 °C
